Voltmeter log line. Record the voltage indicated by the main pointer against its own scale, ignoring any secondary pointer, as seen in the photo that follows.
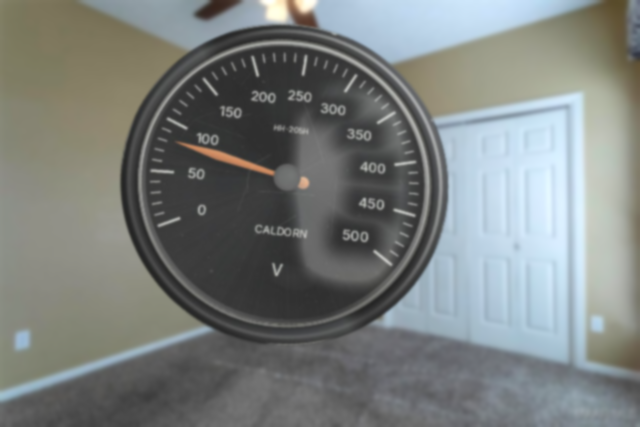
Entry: 80 V
